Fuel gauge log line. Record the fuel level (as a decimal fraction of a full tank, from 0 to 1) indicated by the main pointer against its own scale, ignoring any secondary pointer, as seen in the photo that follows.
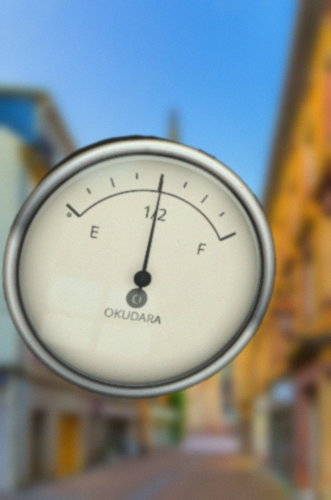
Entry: 0.5
